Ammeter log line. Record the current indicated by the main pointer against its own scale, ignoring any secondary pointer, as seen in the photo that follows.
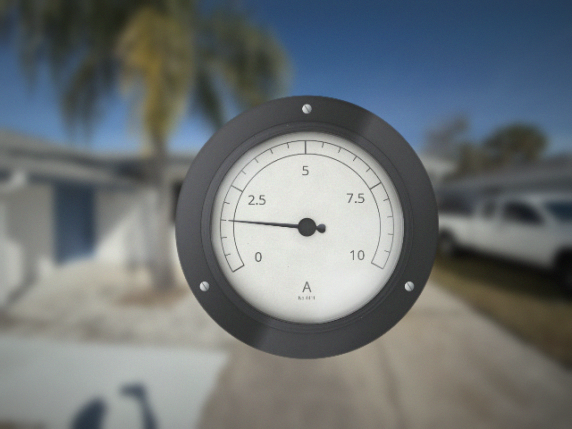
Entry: 1.5 A
